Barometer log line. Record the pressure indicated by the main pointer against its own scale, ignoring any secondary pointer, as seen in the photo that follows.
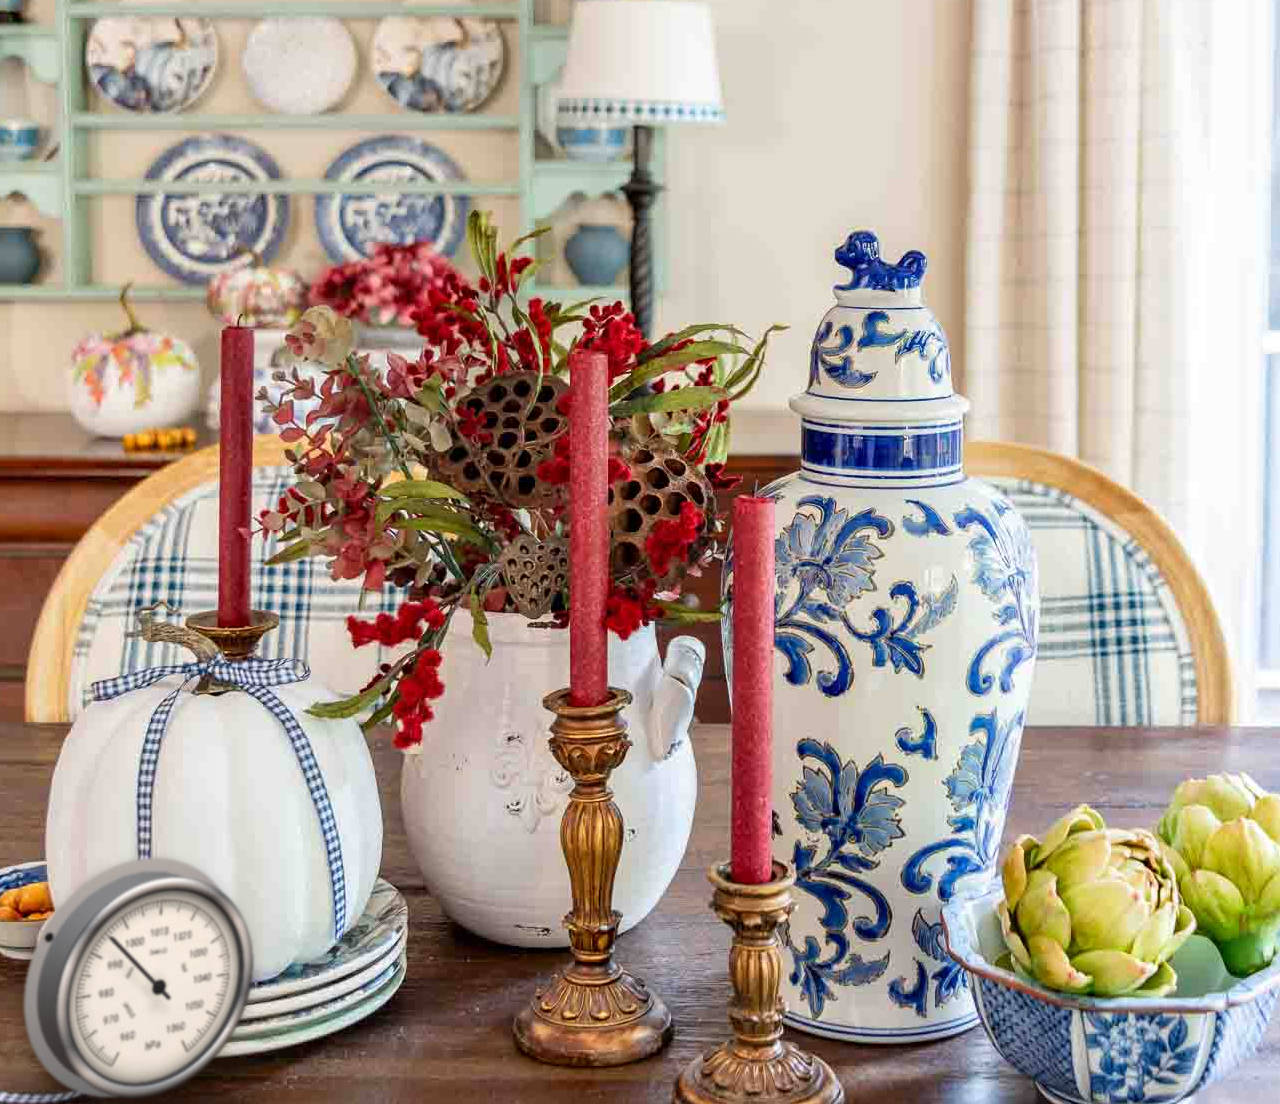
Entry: 995 hPa
